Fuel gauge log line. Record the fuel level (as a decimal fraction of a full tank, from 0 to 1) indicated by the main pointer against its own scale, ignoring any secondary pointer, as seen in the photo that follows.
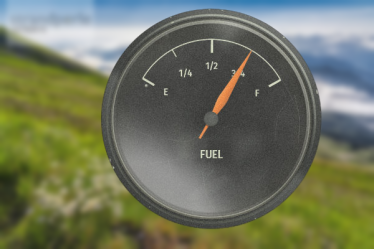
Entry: 0.75
